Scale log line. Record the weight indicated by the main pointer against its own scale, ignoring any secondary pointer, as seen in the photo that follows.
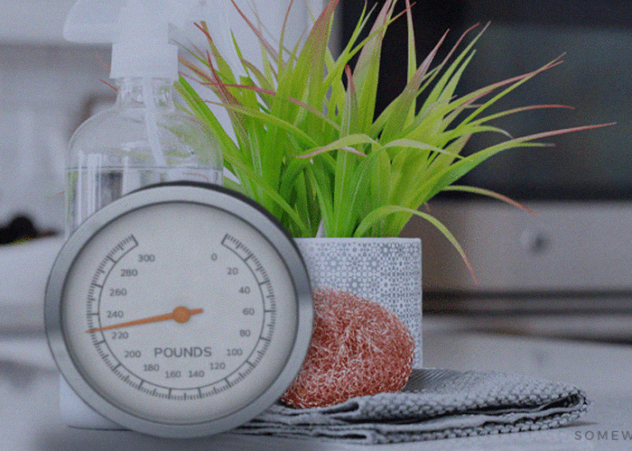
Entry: 230 lb
